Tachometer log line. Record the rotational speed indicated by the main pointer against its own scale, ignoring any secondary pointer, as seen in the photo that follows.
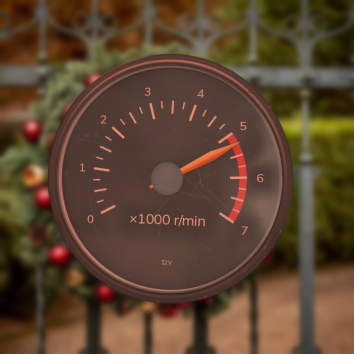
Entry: 5250 rpm
